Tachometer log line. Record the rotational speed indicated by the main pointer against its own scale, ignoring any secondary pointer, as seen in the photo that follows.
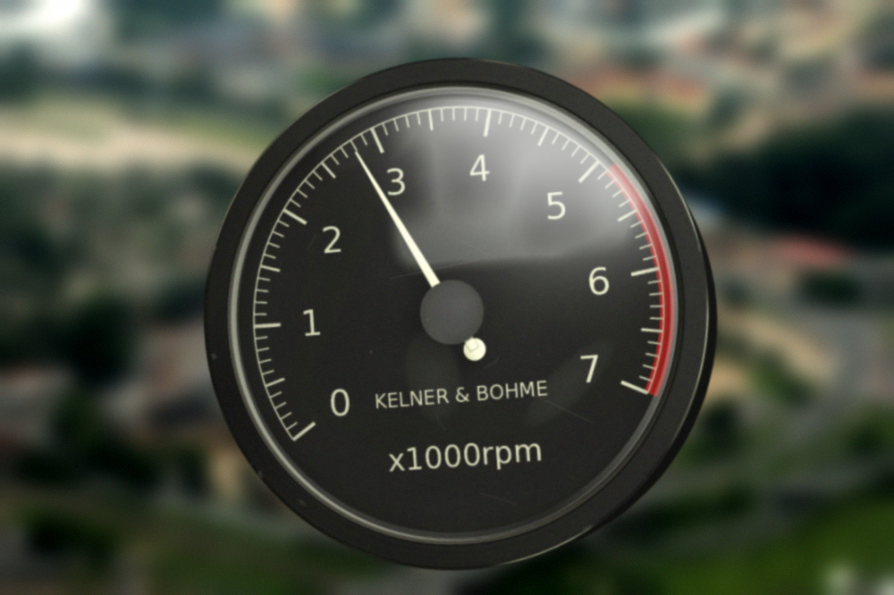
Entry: 2800 rpm
